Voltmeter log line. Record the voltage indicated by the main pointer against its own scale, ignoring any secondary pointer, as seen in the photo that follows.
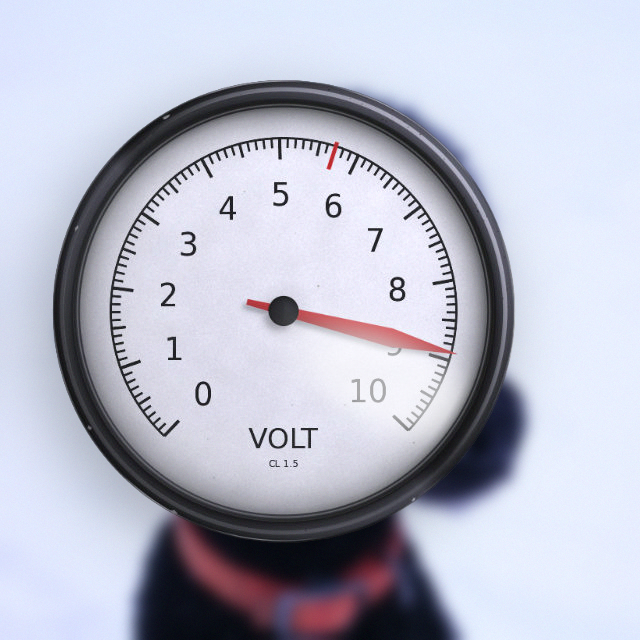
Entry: 8.9 V
